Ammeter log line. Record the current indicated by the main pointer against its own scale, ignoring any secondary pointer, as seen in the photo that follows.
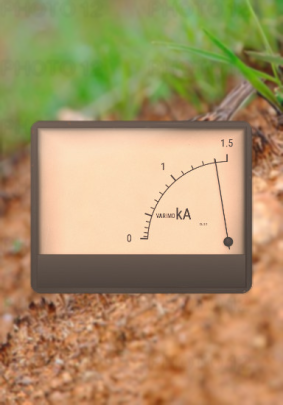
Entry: 1.4 kA
